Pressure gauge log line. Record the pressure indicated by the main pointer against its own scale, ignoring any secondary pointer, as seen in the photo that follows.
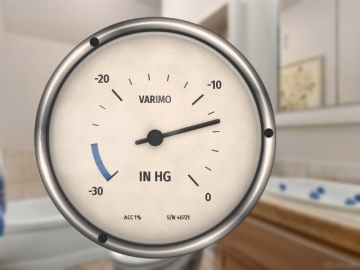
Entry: -7 inHg
